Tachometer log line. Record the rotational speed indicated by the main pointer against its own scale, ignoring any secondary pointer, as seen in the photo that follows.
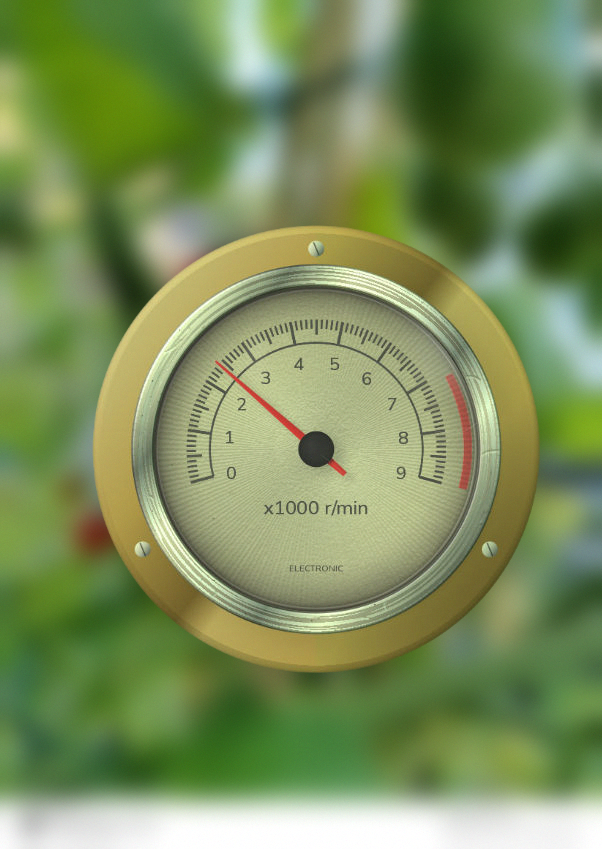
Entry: 2400 rpm
